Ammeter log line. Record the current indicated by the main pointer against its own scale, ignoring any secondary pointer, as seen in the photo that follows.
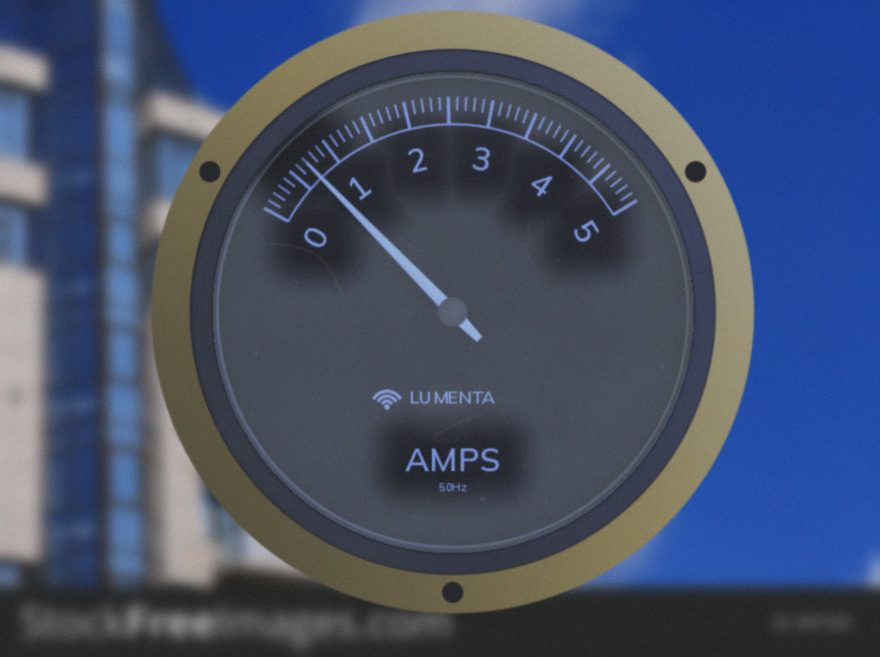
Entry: 0.7 A
